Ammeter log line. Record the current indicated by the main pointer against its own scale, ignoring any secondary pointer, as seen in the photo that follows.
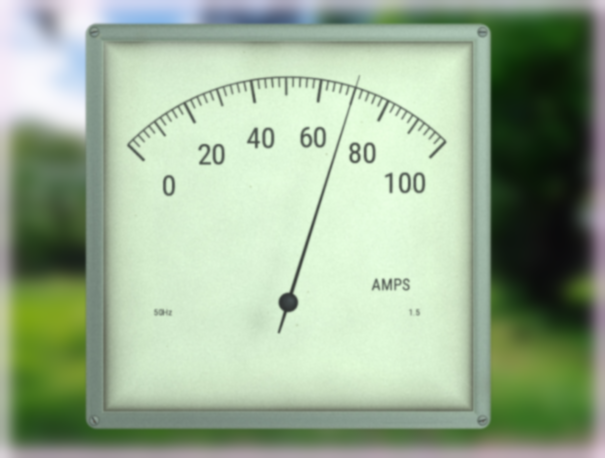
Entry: 70 A
